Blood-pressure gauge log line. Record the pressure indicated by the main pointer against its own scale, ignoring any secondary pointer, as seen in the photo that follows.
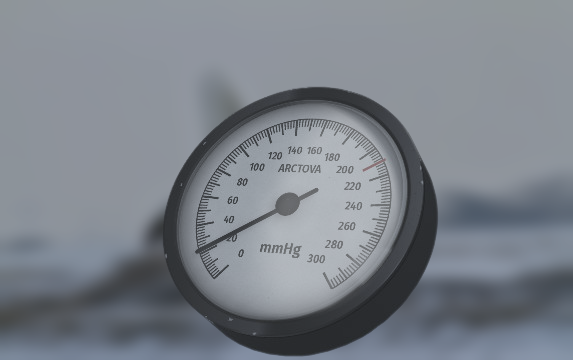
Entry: 20 mmHg
